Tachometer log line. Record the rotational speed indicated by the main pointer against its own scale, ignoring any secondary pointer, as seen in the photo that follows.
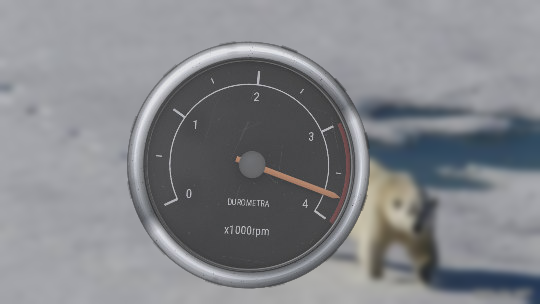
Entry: 3750 rpm
